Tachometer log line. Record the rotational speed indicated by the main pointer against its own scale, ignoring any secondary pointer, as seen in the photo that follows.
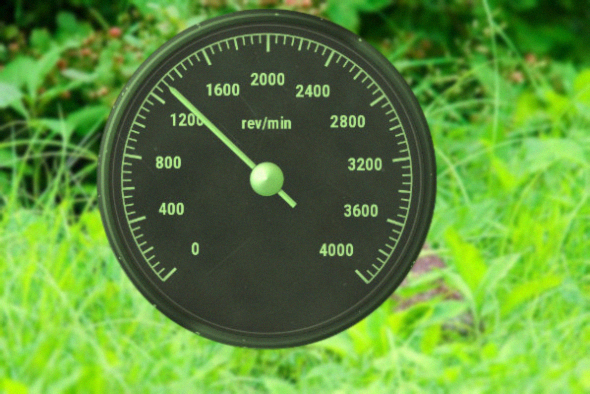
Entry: 1300 rpm
